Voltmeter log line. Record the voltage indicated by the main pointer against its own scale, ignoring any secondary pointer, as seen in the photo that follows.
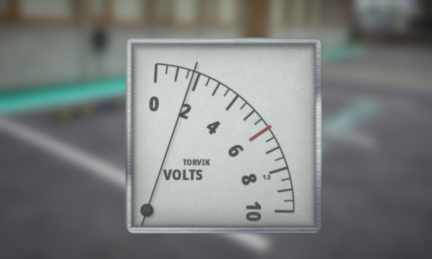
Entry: 1.75 V
